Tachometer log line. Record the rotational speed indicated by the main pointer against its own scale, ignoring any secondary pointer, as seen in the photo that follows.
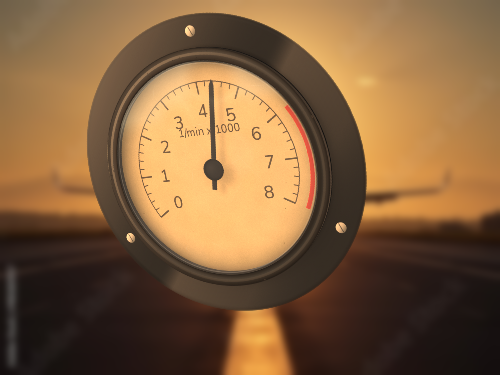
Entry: 4400 rpm
